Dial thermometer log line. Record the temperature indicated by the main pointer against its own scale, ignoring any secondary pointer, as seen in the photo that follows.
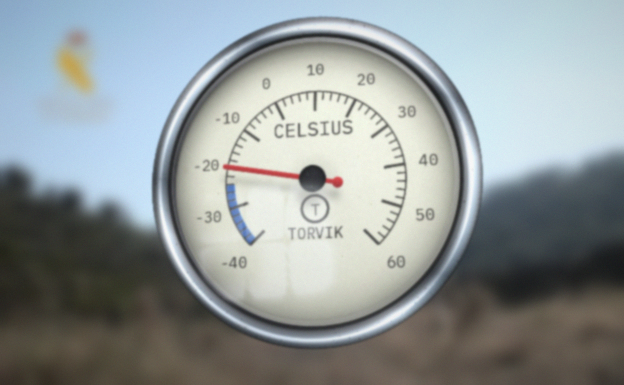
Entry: -20 °C
